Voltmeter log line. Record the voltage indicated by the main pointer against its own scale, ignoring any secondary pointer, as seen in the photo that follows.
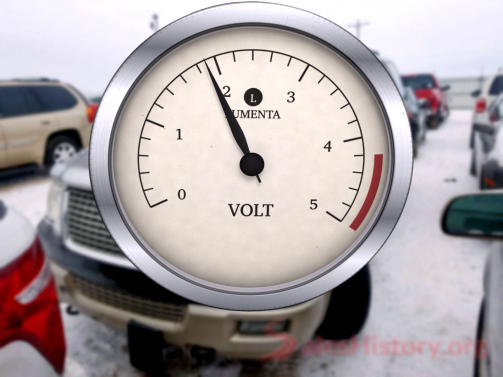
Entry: 1.9 V
